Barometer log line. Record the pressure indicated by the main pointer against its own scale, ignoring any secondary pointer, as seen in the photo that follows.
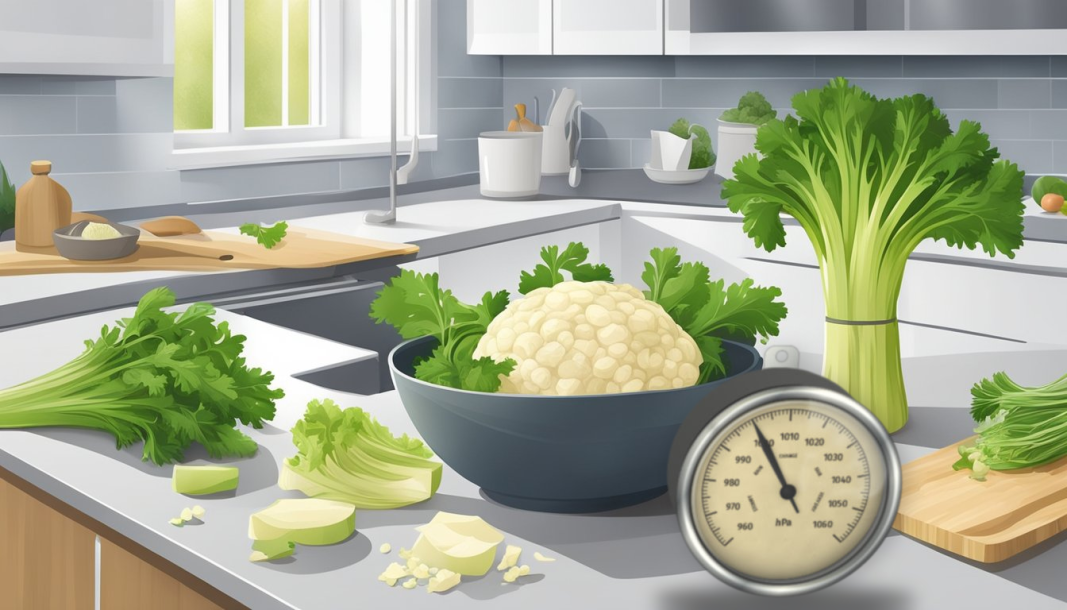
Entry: 1000 hPa
